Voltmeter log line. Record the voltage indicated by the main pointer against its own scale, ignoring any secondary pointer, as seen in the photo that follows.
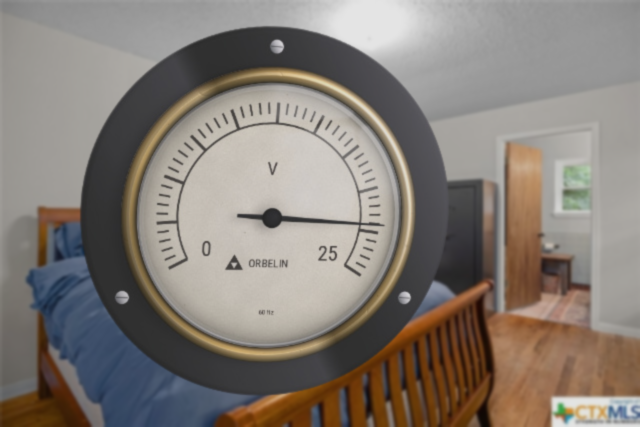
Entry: 22 V
